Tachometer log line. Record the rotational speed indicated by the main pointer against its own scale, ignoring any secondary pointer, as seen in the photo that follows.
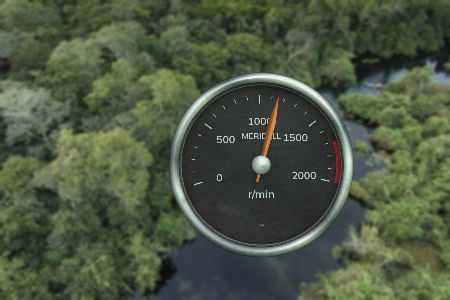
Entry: 1150 rpm
